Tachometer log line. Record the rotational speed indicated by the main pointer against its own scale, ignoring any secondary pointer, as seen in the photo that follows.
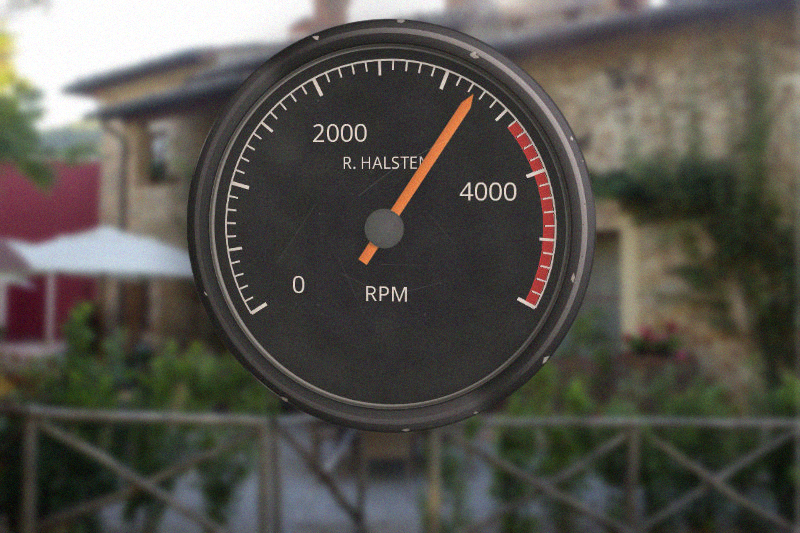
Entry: 3250 rpm
